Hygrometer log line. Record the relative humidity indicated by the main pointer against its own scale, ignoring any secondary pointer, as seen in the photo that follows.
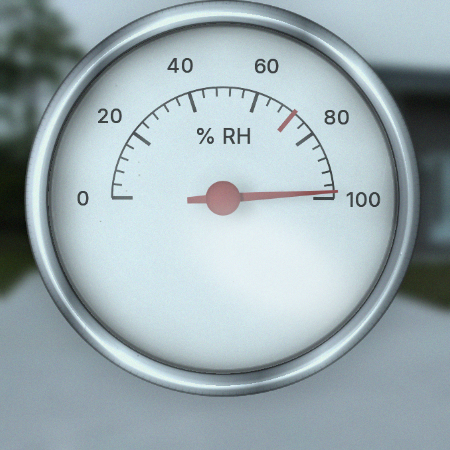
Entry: 98 %
